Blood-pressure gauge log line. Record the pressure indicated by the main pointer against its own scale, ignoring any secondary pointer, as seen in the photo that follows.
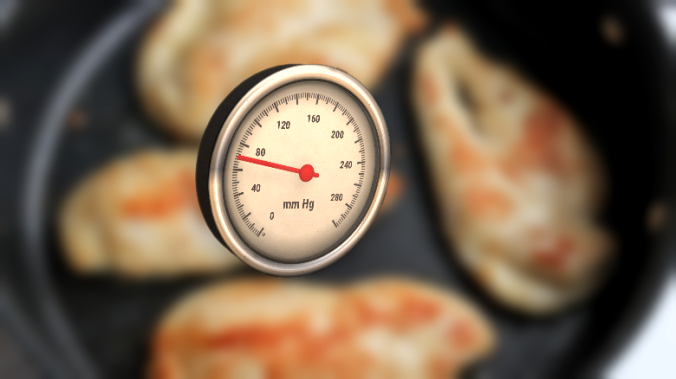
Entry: 70 mmHg
